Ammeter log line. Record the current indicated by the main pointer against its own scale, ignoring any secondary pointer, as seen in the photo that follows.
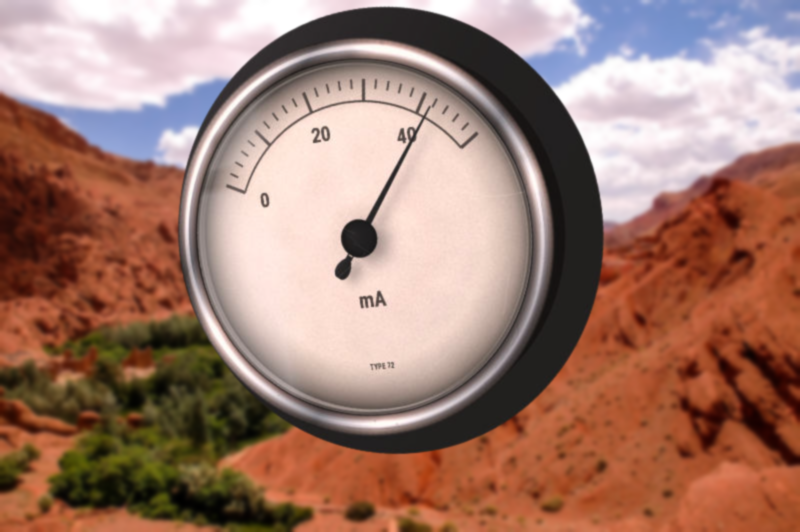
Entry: 42 mA
